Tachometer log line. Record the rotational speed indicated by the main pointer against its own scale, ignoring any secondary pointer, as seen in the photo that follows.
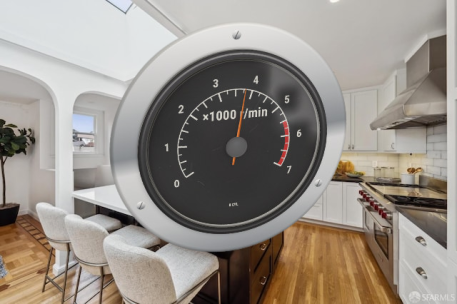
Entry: 3750 rpm
